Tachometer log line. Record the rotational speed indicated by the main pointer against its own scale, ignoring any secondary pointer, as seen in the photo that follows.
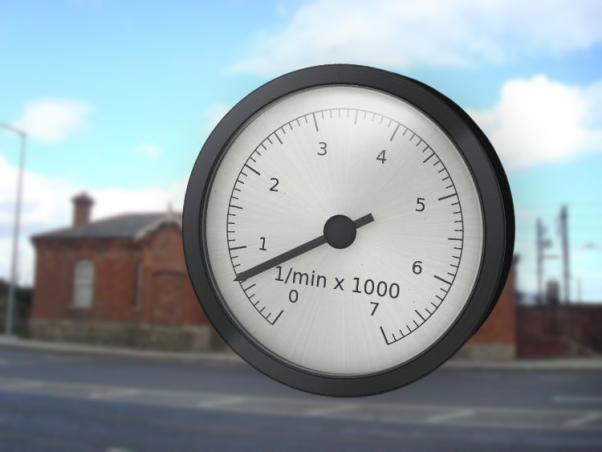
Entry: 650 rpm
